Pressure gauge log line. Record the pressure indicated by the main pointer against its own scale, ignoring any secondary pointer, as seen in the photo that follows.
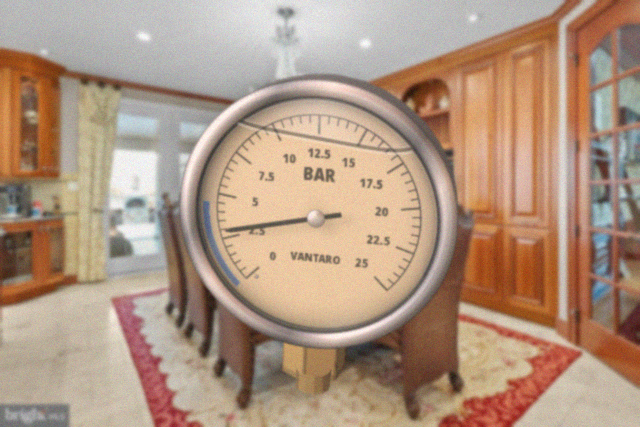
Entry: 3 bar
